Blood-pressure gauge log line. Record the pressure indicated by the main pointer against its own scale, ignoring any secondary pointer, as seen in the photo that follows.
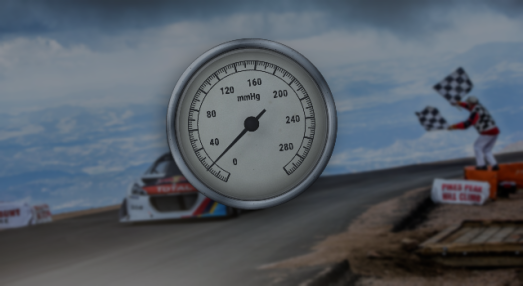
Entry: 20 mmHg
